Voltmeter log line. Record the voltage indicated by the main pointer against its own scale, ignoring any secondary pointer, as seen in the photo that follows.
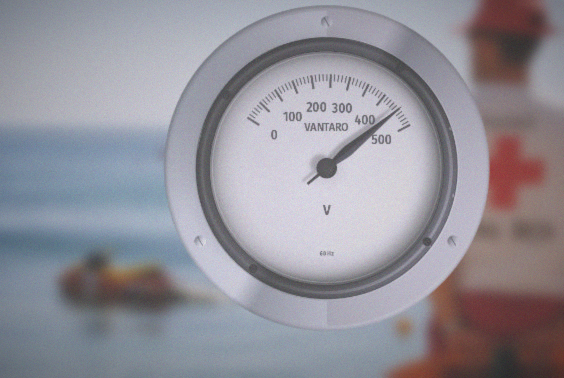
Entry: 450 V
